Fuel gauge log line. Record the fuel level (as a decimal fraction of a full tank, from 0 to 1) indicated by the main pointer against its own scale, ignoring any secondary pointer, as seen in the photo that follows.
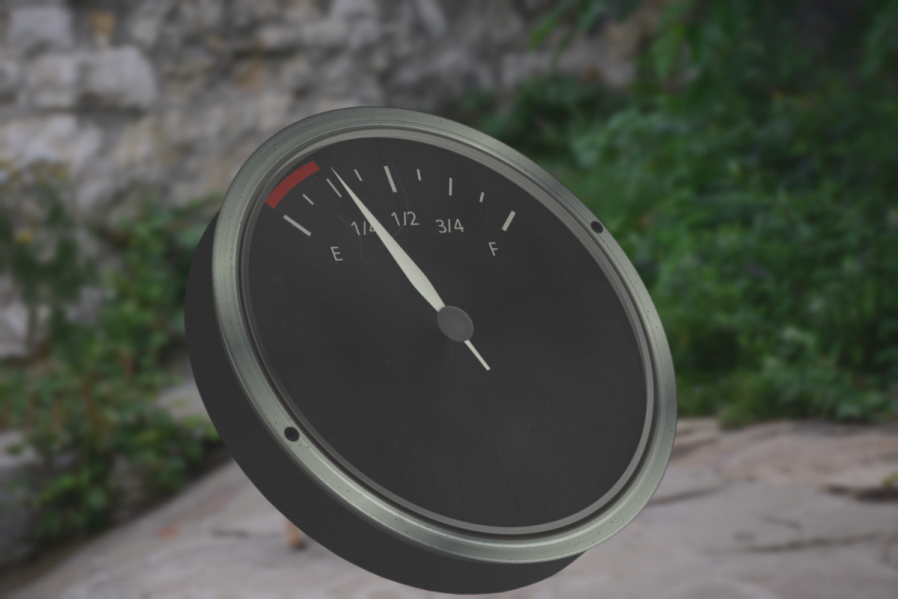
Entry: 0.25
